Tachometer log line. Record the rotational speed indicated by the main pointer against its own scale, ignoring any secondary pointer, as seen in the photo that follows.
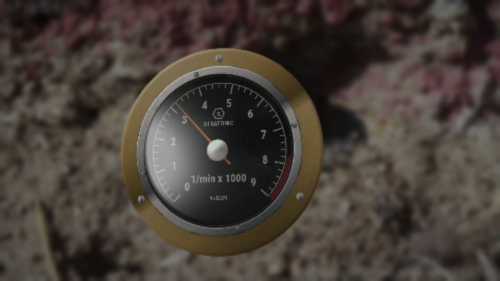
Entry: 3200 rpm
